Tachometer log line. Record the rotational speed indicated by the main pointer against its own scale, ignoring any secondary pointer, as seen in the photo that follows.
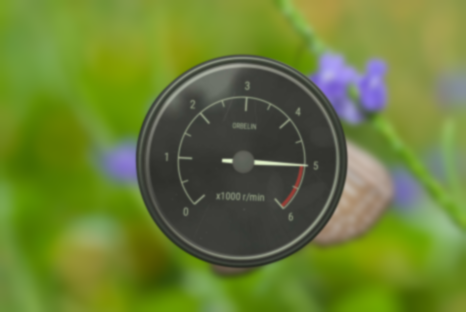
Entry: 5000 rpm
